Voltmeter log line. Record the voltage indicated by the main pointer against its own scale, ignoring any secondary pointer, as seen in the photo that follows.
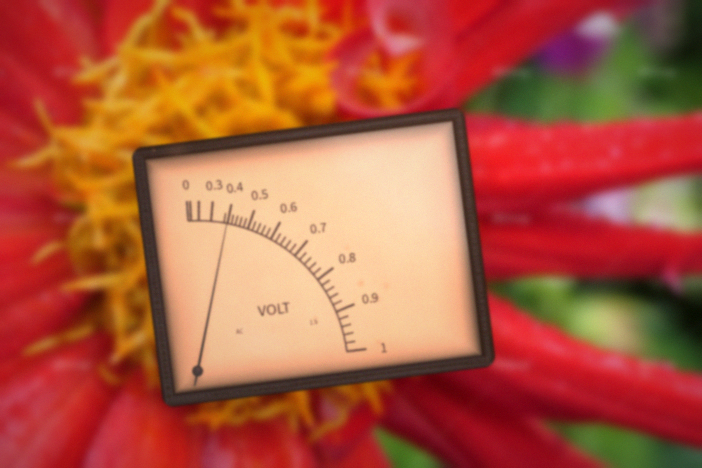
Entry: 0.4 V
